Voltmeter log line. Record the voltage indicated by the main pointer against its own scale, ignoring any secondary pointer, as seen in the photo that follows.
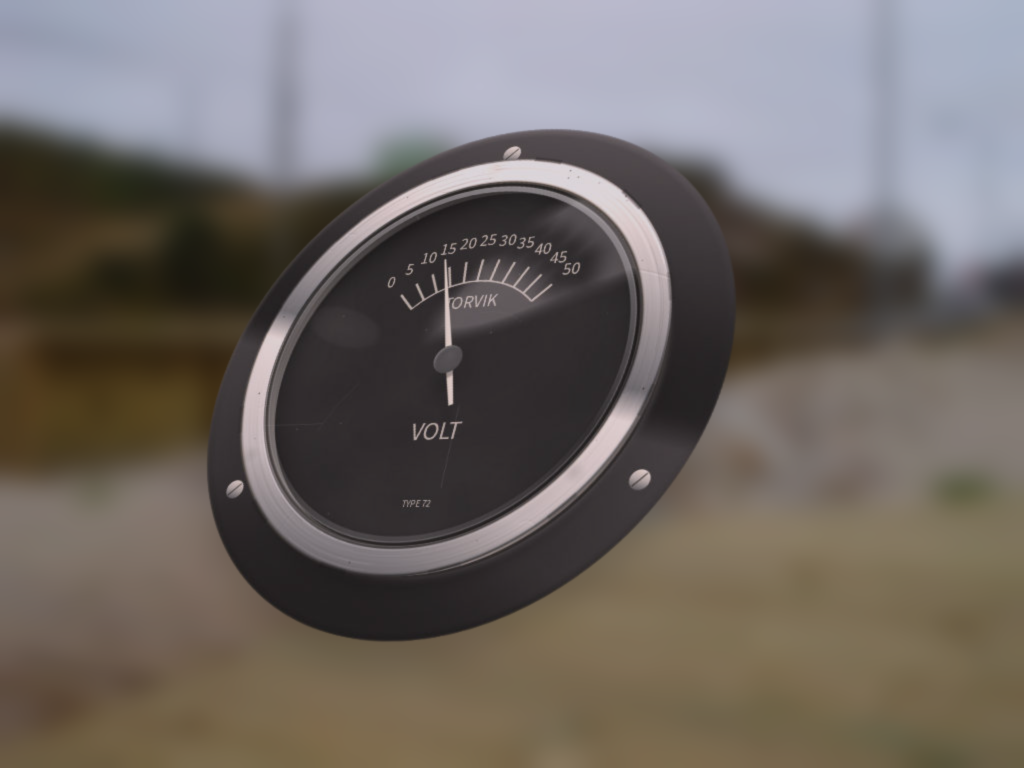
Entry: 15 V
